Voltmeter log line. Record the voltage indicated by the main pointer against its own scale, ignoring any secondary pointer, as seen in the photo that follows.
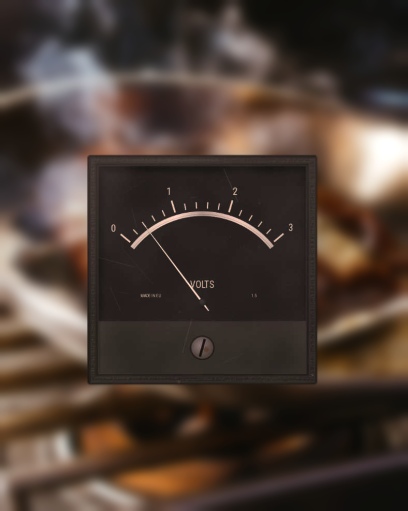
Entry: 0.4 V
